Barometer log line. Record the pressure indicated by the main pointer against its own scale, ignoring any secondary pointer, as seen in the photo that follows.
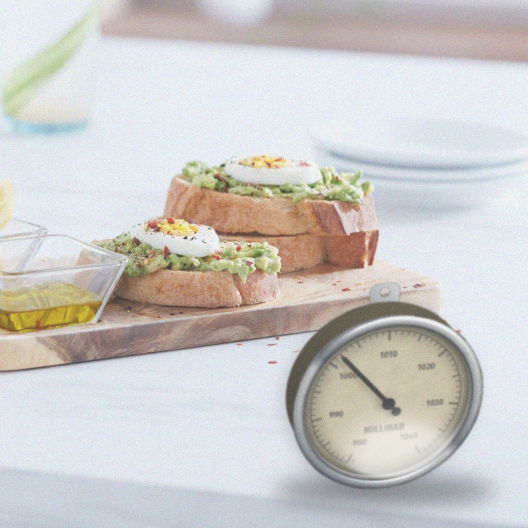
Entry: 1002 mbar
